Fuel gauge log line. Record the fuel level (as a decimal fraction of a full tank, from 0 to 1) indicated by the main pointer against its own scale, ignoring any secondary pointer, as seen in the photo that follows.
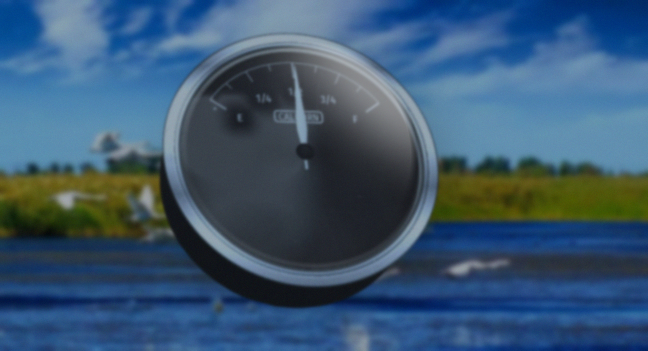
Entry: 0.5
